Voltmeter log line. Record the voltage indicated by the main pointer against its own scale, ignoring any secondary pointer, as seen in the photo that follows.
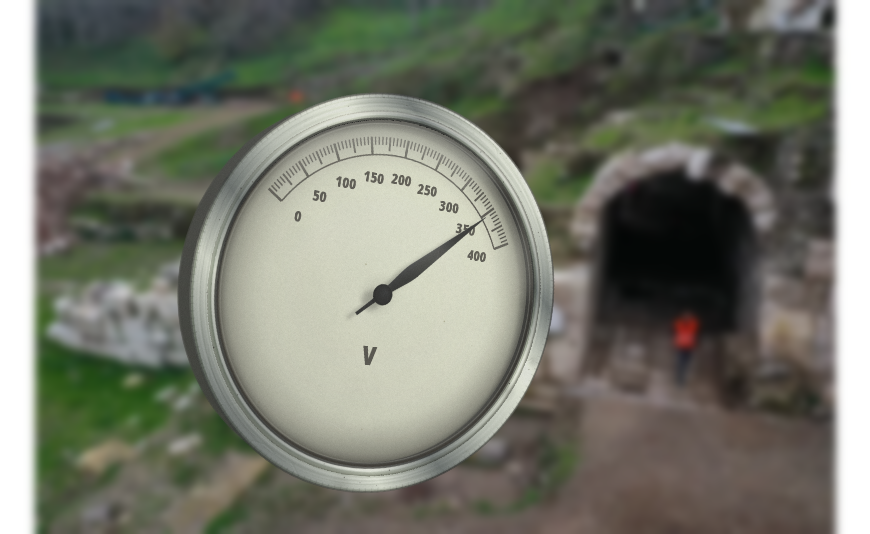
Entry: 350 V
